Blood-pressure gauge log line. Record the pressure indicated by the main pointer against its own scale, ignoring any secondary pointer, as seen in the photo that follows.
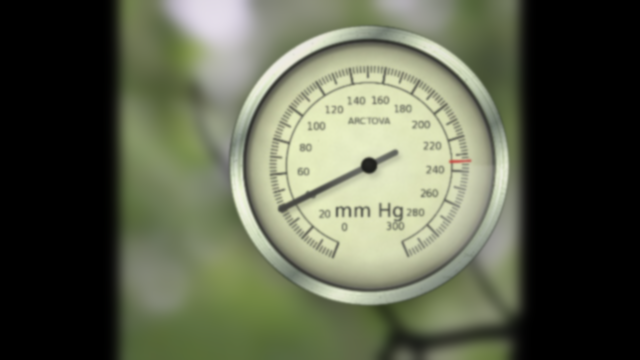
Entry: 40 mmHg
